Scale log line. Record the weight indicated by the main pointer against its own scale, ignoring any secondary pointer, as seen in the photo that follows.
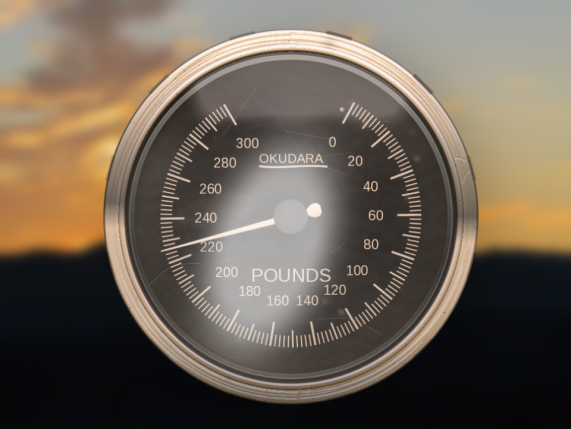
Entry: 226 lb
